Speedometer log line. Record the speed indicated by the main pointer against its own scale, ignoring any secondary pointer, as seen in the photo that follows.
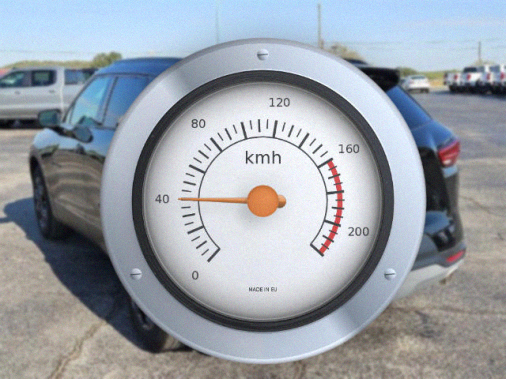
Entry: 40 km/h
